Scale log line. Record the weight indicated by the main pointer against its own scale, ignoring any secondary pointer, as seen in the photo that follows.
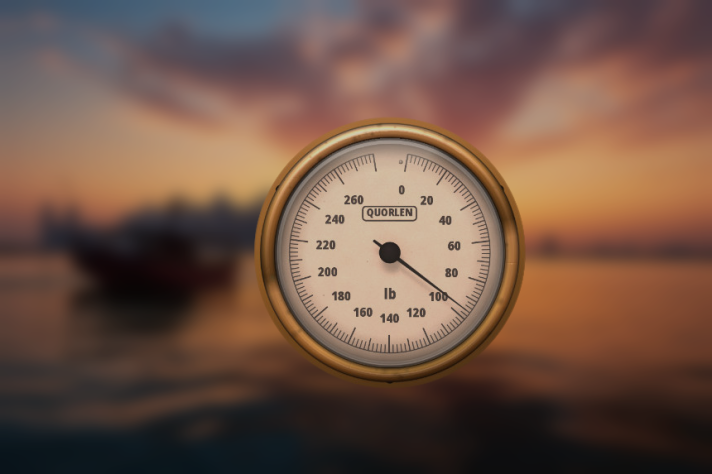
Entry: 96 lb
